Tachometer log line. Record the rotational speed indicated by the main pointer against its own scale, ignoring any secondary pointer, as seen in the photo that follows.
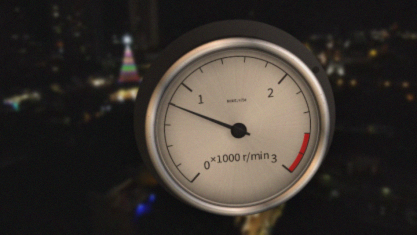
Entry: 800 rpm
